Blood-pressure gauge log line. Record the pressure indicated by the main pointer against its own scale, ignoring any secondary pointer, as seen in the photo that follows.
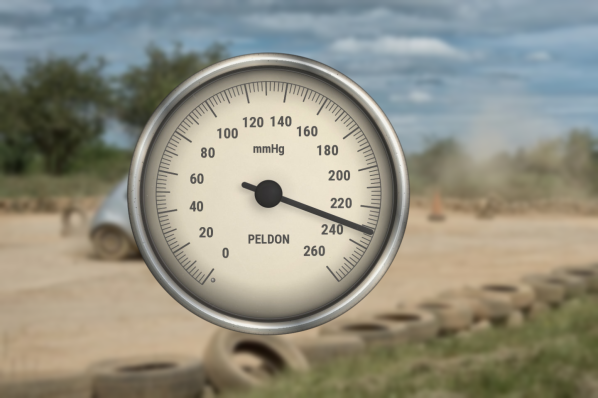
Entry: 232 mmHg
